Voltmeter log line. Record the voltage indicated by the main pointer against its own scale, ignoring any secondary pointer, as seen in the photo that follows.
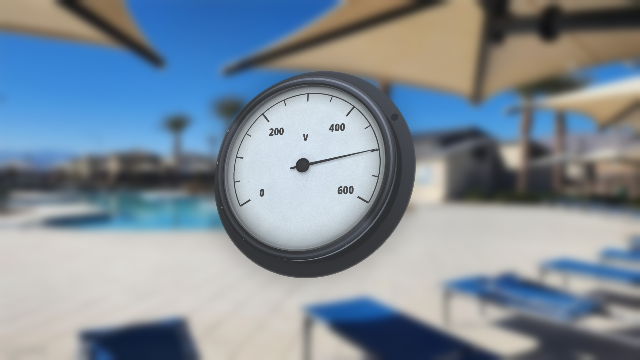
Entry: 500 V
